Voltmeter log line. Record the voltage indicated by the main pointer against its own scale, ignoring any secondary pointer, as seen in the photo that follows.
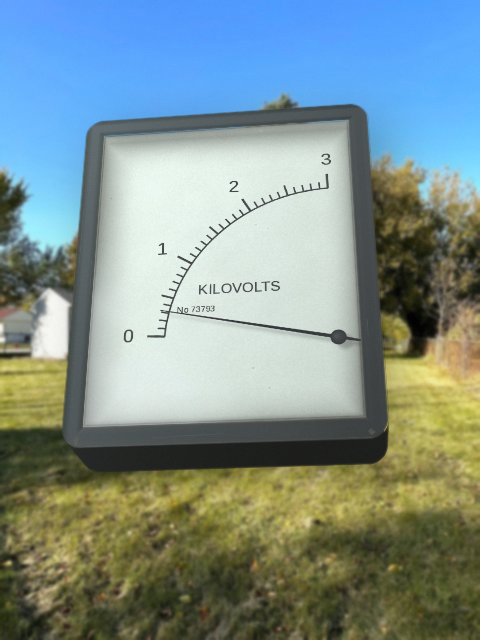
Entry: 0.3 kV
